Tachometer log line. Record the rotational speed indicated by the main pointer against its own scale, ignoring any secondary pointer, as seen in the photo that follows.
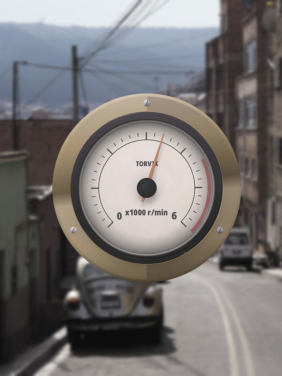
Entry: 3400 rpm
